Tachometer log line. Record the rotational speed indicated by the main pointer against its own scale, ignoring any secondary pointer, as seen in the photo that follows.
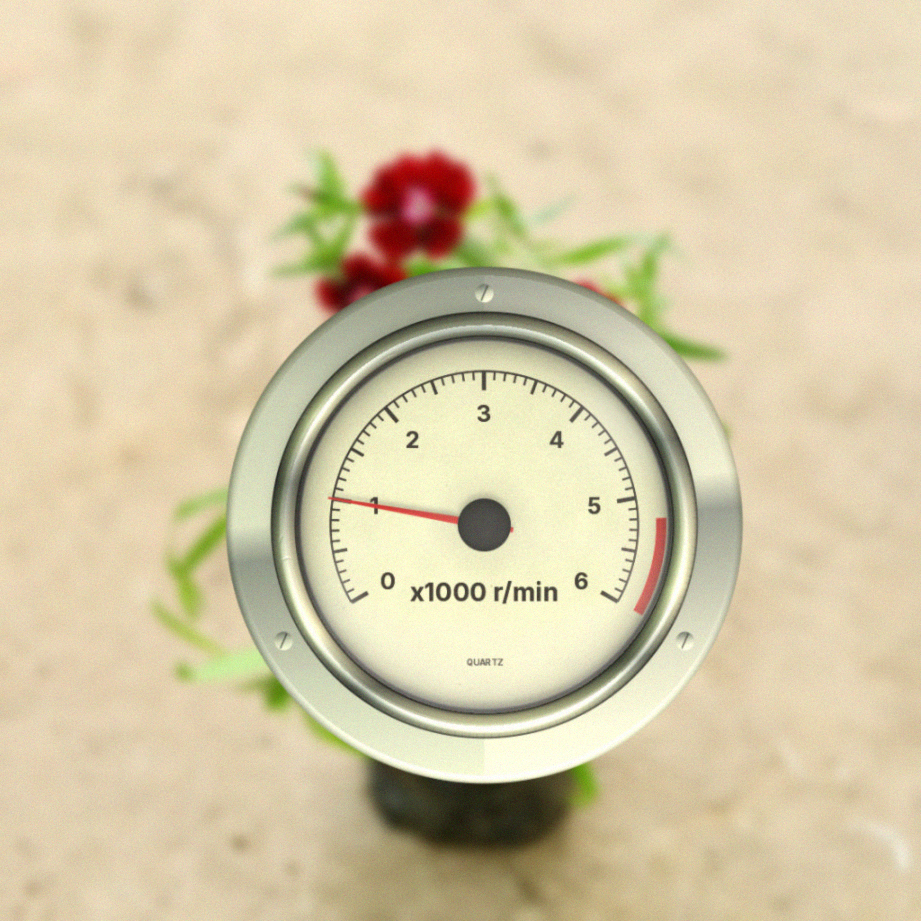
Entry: 1000 rpm
